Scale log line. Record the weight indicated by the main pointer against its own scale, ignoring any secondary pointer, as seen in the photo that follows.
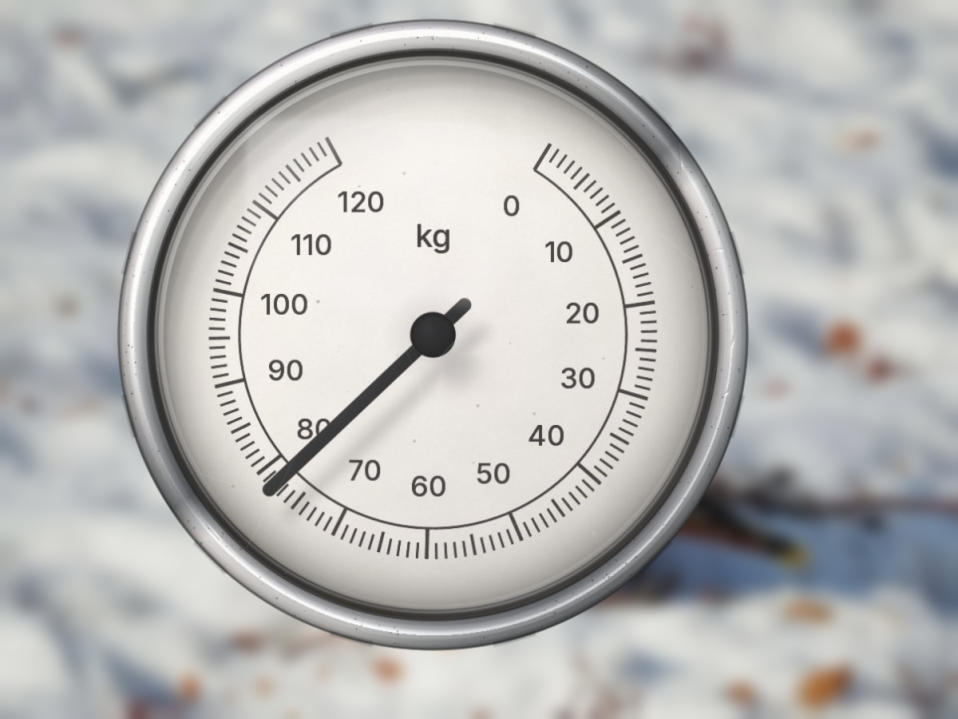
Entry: 78 kg
